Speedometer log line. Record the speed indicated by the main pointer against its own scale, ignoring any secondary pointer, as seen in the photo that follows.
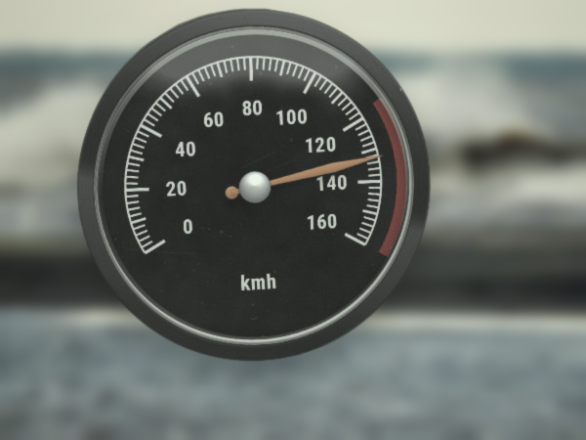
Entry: 132 km/h
